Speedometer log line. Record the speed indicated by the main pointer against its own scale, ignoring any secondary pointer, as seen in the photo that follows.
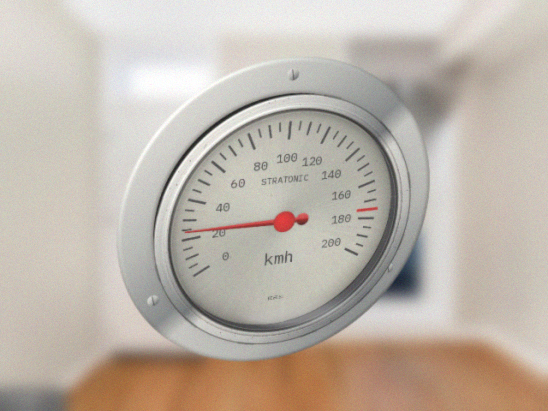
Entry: 25 km/h
